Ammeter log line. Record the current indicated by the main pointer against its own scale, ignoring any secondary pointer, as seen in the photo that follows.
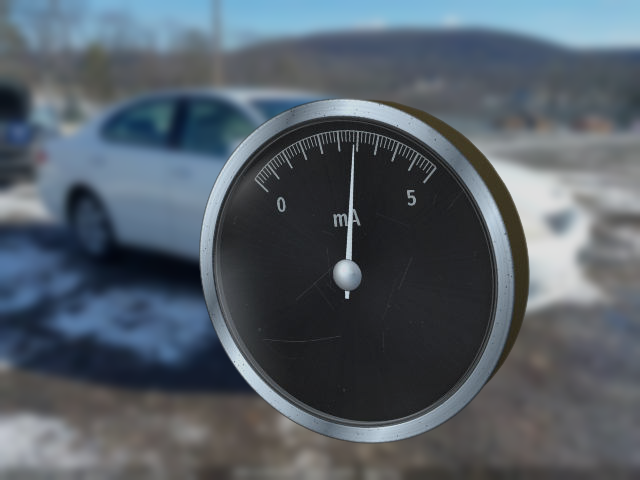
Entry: 3 mA
